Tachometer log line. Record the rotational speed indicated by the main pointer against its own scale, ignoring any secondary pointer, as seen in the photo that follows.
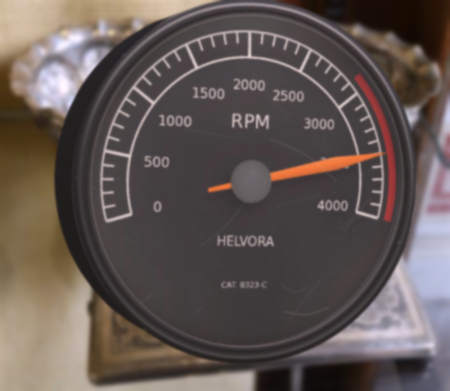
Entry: 3500 rpm
